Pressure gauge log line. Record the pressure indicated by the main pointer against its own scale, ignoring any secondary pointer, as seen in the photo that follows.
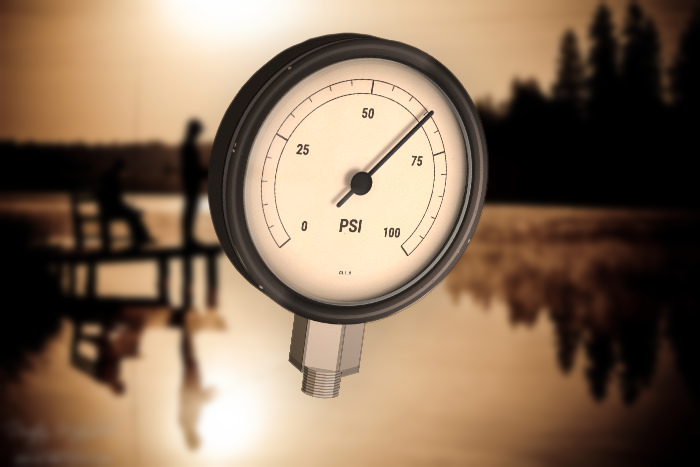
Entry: 65 psi
